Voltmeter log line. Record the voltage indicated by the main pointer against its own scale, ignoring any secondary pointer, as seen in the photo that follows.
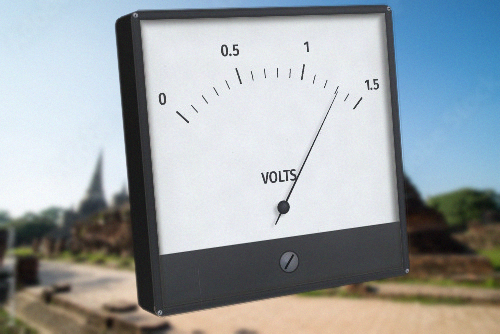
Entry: 1.3 V
